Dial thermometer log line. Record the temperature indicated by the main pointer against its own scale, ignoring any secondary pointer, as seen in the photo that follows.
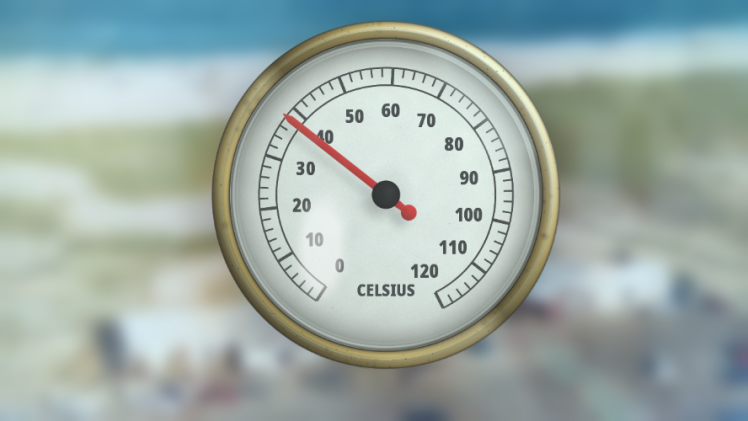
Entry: 38 °C
